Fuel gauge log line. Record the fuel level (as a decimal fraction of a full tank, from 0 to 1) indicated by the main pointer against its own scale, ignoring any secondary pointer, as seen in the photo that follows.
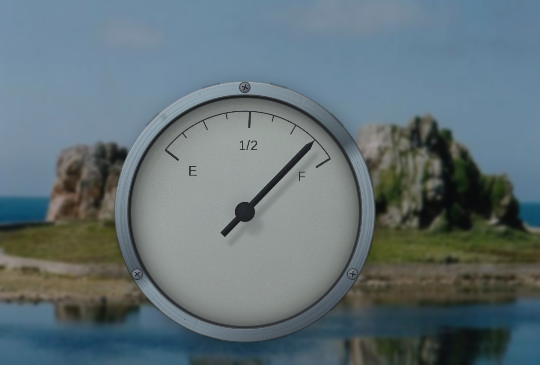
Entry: 0.875
